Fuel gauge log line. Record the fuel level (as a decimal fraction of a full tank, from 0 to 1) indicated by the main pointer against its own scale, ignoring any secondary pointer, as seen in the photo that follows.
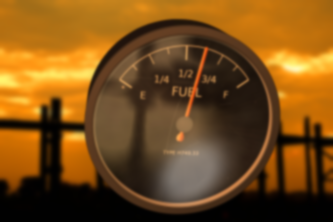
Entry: 0.625
